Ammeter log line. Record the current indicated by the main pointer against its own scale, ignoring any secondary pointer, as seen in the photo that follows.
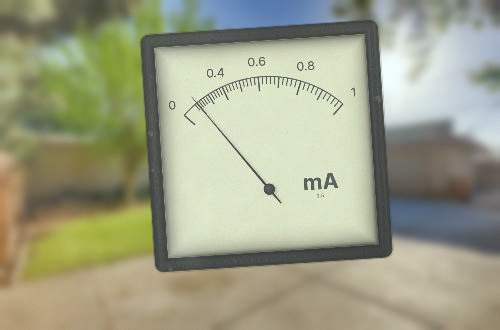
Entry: 0.2 mA
